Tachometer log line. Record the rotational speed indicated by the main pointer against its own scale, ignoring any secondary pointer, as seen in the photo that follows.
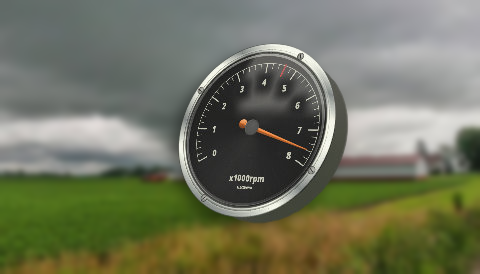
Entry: 7600 rpm
